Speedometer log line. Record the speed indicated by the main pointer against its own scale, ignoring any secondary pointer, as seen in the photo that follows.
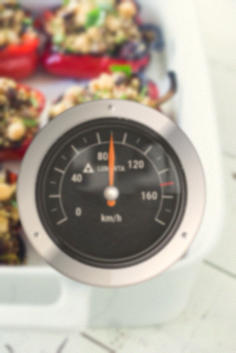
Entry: 90 km/h
